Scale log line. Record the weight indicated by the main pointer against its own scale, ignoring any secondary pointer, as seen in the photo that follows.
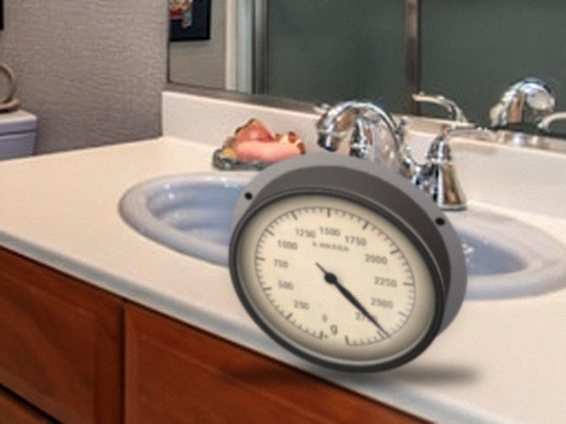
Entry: 2700 g
